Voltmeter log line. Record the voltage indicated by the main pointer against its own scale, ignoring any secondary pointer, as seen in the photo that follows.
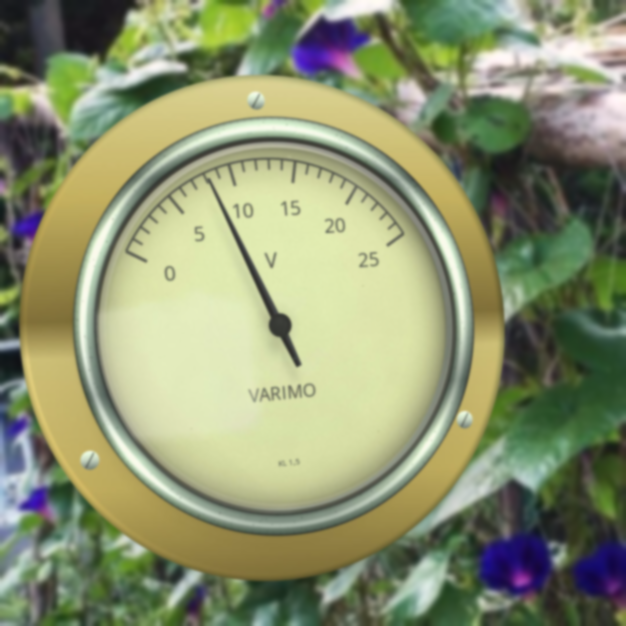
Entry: 8 V
